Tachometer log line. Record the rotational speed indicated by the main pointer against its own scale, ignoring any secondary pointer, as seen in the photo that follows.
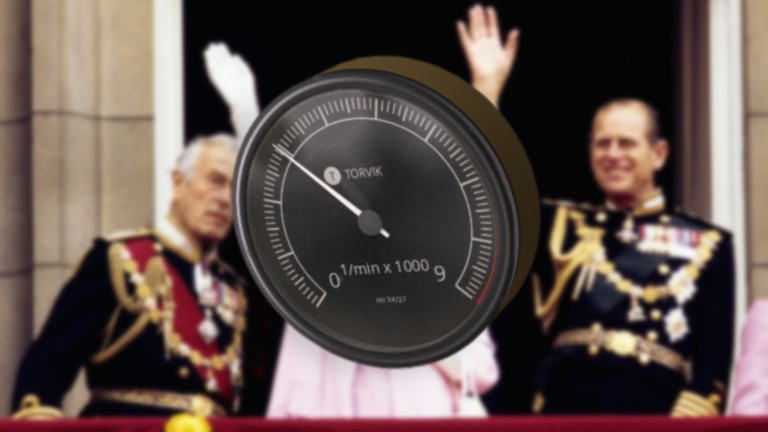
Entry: 3000 rpm
